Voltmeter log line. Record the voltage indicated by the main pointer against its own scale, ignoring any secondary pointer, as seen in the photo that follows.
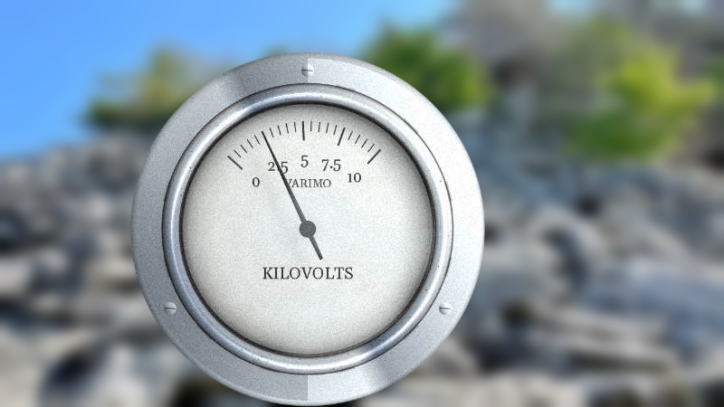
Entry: 2.5 kV
